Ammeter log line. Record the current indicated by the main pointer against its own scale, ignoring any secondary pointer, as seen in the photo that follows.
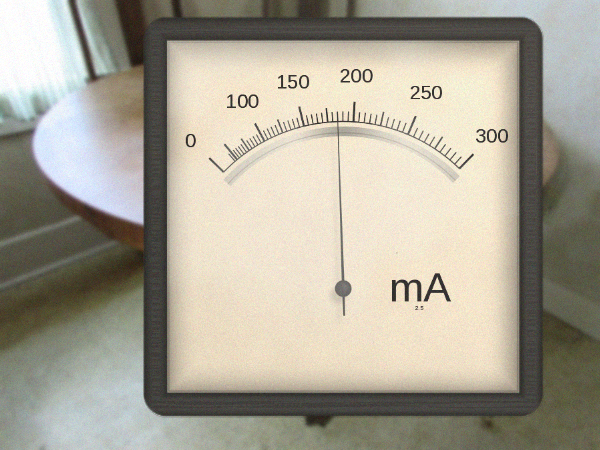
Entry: 185 mA
